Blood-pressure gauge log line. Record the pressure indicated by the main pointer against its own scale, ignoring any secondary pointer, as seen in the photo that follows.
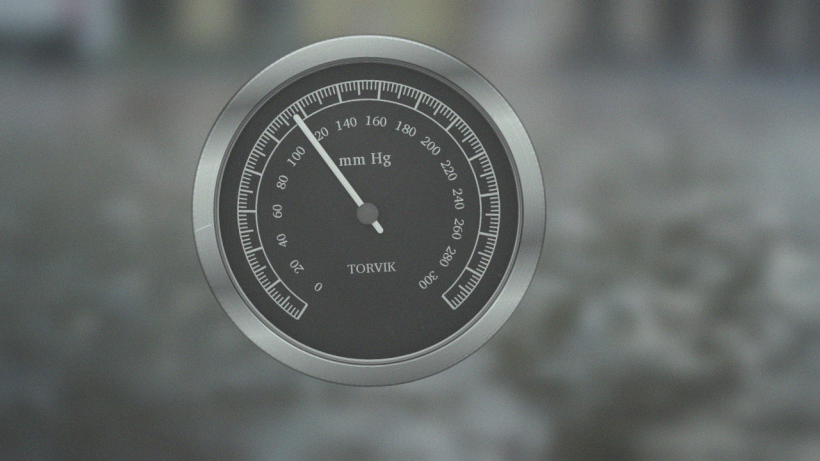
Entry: 116 mmHg
